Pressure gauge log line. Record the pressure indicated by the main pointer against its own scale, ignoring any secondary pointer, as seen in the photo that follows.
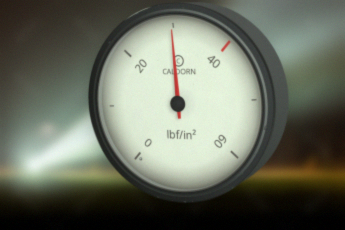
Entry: 30 psi
